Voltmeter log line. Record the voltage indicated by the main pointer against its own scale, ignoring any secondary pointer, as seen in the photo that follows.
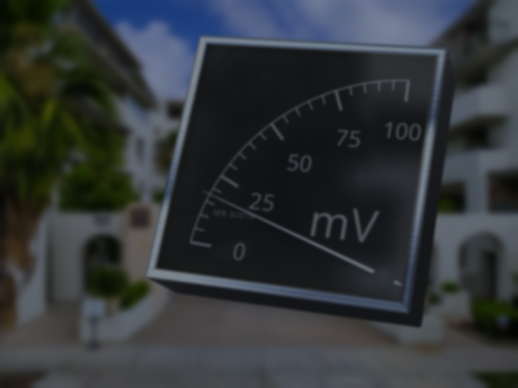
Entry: 17.5 mV
